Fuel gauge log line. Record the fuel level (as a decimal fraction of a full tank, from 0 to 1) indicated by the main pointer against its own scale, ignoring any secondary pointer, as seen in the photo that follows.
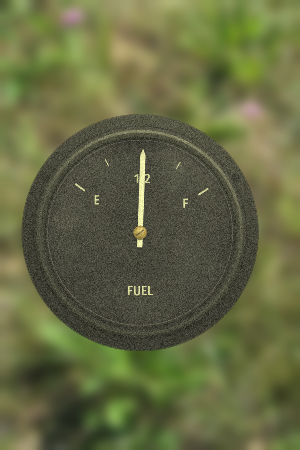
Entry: 0.5
